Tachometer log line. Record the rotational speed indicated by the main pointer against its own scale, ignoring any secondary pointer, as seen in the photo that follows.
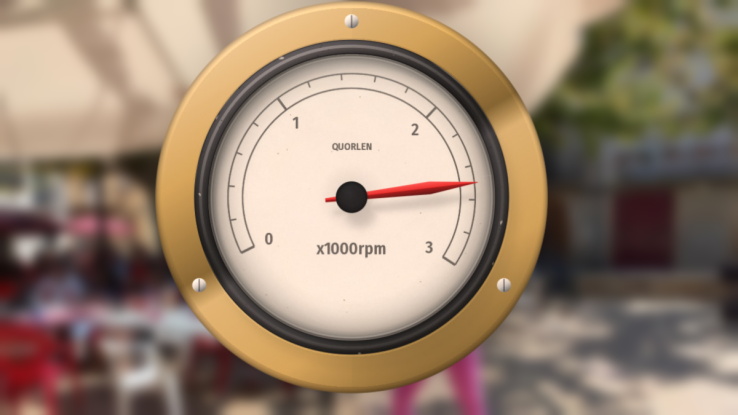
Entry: 2500 rpm
